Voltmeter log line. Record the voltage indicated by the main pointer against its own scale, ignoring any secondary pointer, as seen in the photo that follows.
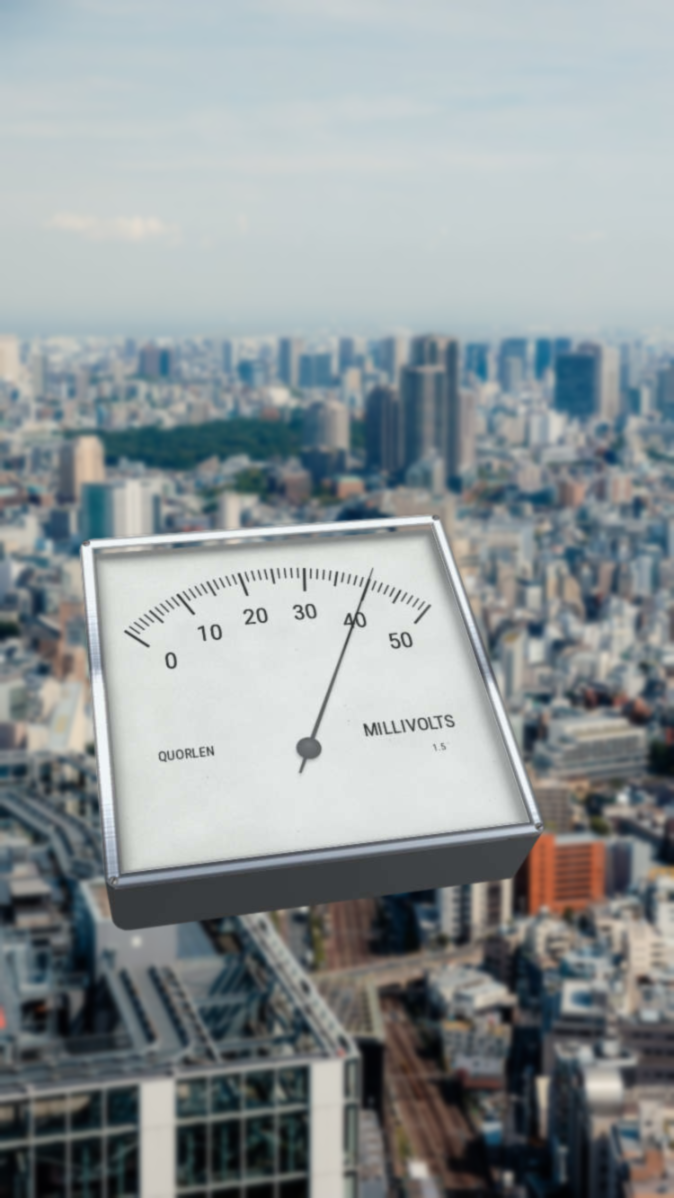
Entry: 40 mV
